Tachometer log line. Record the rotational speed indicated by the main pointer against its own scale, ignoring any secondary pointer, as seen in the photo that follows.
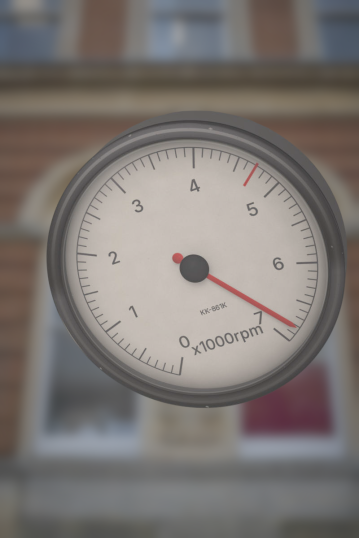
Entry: 6800 rpm
